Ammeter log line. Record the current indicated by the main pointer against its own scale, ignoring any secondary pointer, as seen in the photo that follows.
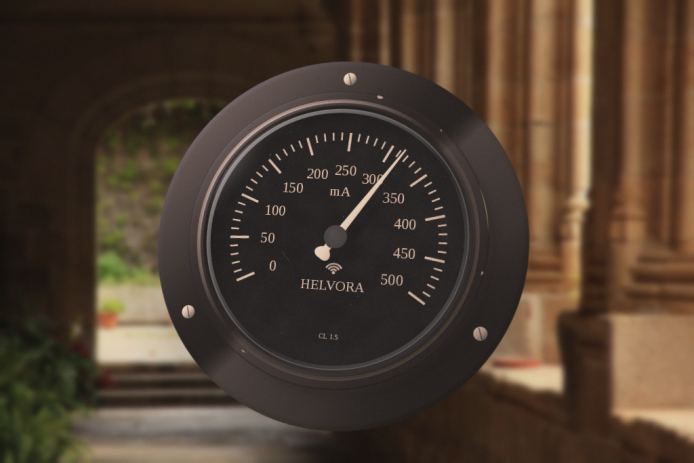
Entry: 315 mA
